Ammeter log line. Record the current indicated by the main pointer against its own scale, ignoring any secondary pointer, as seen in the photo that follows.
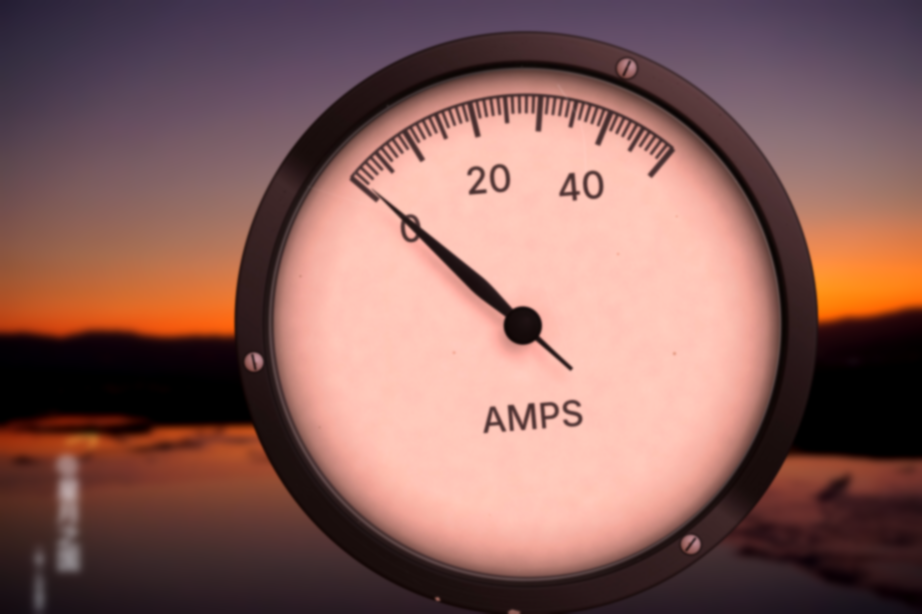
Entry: 1 A
